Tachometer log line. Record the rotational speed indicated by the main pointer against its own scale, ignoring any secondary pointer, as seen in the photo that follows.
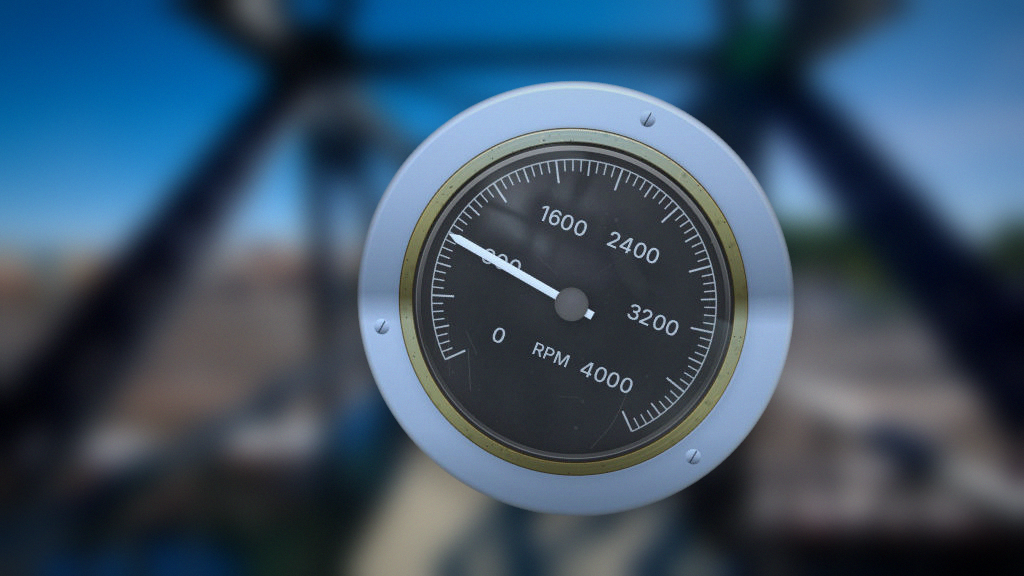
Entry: 800 rpm
